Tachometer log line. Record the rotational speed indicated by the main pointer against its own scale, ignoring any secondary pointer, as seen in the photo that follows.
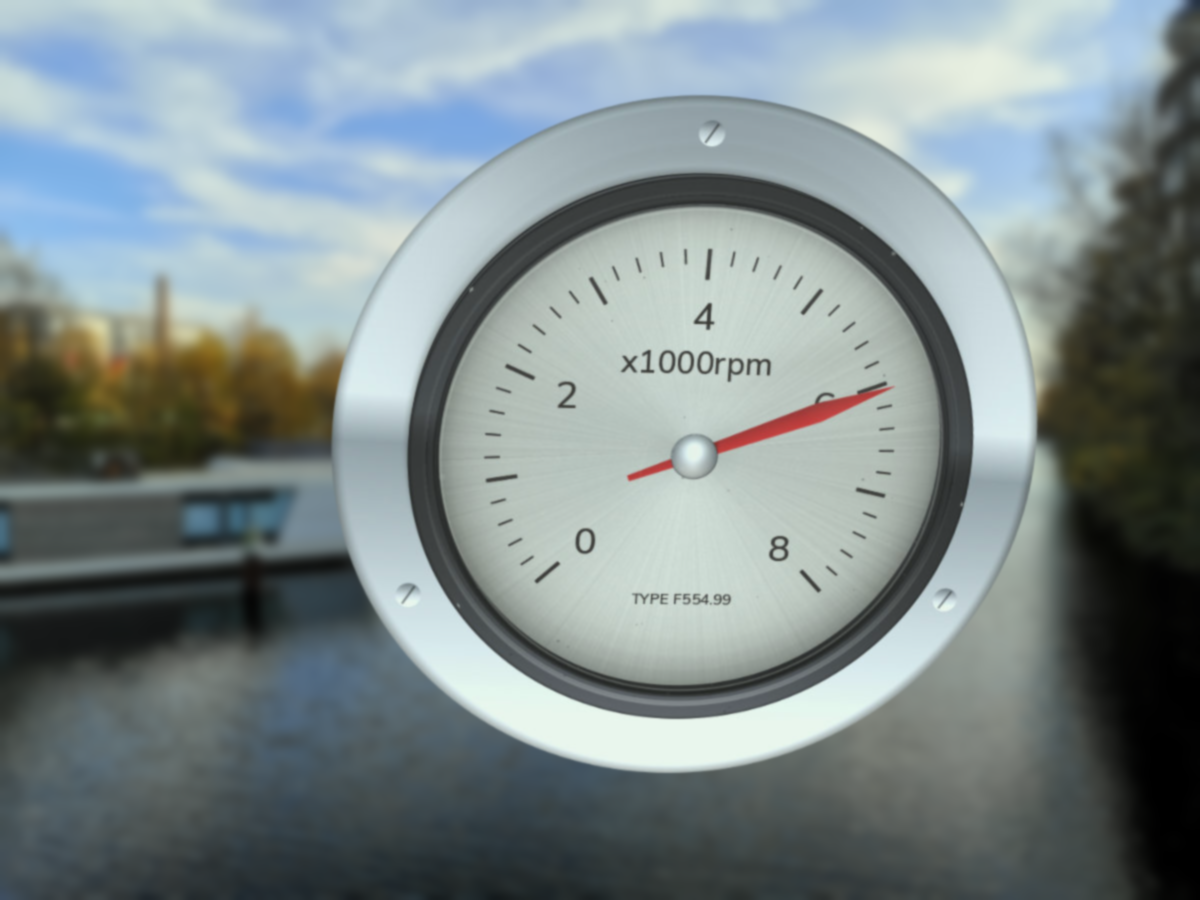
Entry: 6000 rpm
